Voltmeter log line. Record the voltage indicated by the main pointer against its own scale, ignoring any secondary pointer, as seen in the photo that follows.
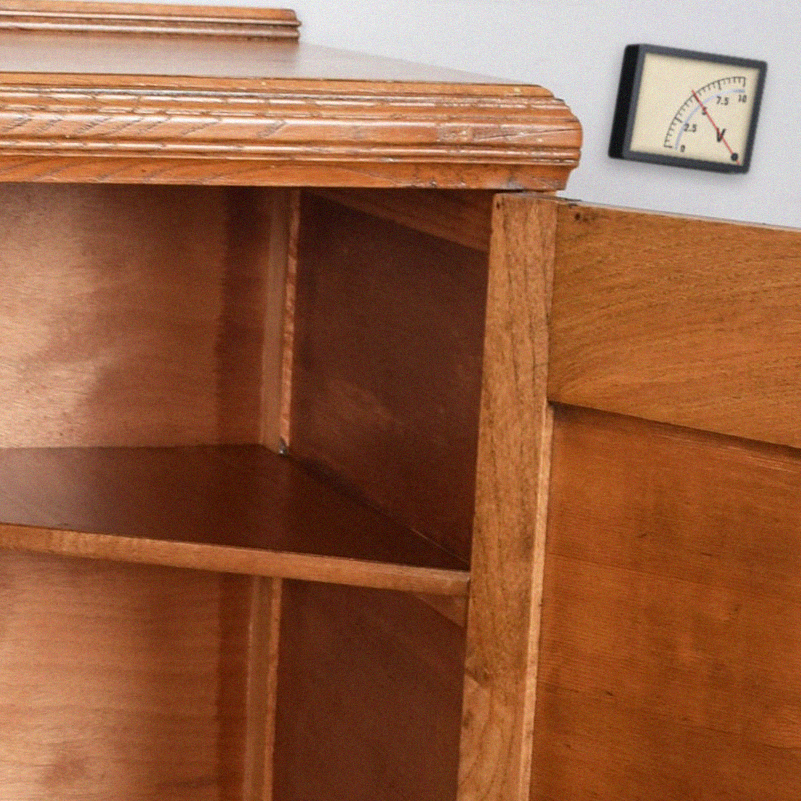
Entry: 5 V
